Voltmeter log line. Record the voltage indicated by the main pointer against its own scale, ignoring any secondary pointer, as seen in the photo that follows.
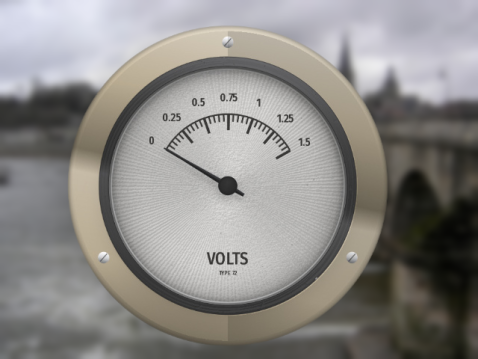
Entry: 0 V
